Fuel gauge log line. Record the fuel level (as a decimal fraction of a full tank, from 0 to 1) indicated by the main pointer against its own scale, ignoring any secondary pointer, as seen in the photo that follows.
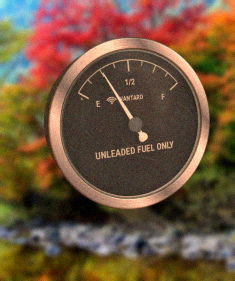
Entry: 0.25
